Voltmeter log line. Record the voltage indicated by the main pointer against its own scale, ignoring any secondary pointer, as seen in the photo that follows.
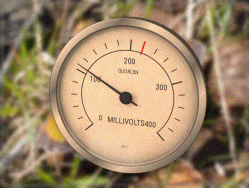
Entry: 110 mV
